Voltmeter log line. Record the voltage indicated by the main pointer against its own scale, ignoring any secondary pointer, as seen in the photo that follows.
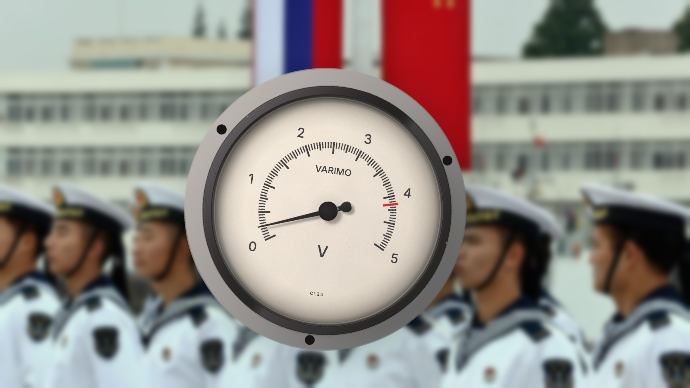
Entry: 0.25 V
